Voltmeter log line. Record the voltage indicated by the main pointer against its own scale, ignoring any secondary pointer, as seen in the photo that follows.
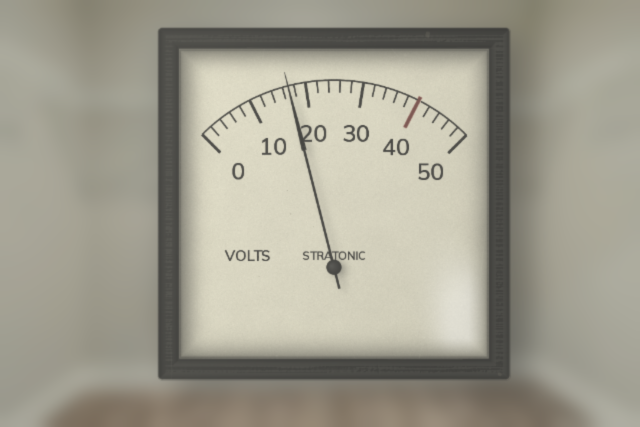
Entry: 17 V
